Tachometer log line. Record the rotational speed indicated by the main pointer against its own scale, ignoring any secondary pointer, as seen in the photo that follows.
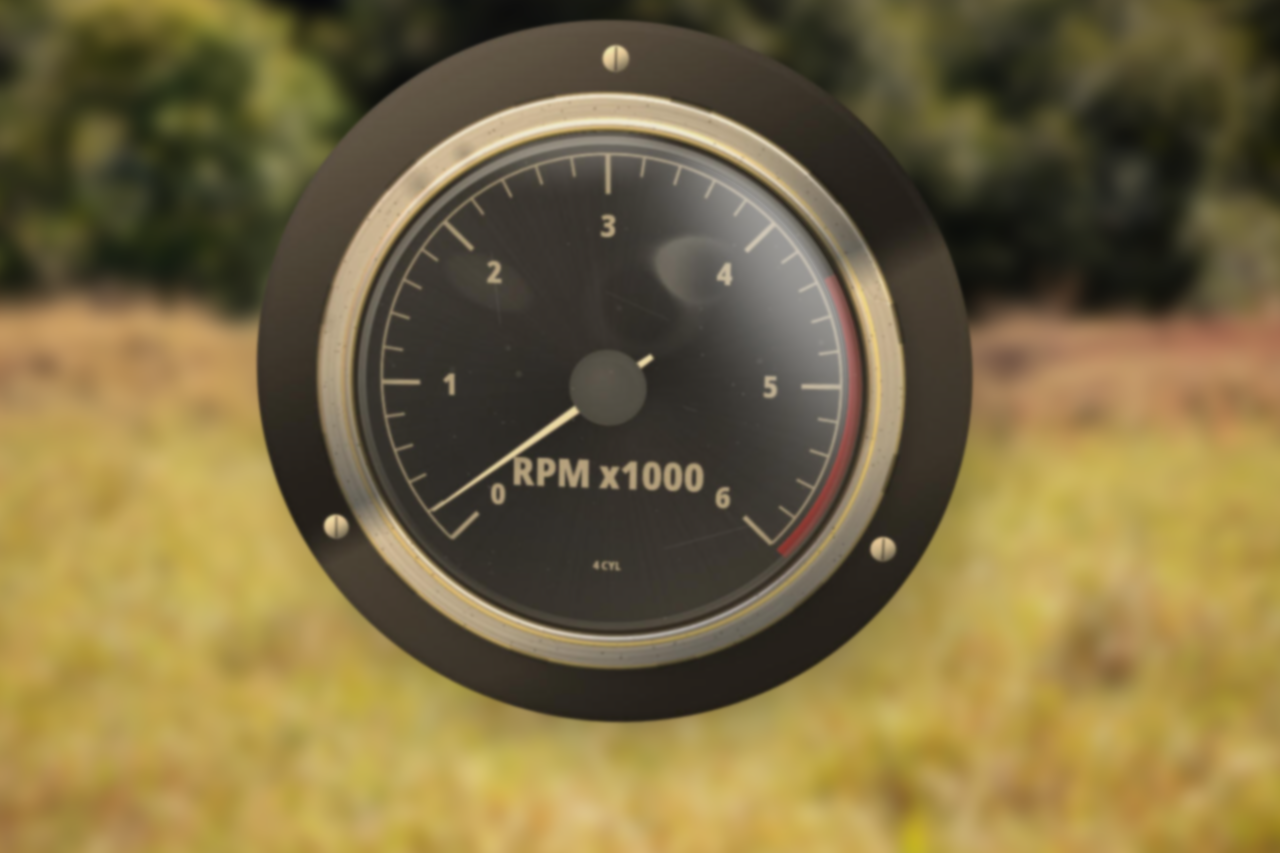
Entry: 200 rpm
